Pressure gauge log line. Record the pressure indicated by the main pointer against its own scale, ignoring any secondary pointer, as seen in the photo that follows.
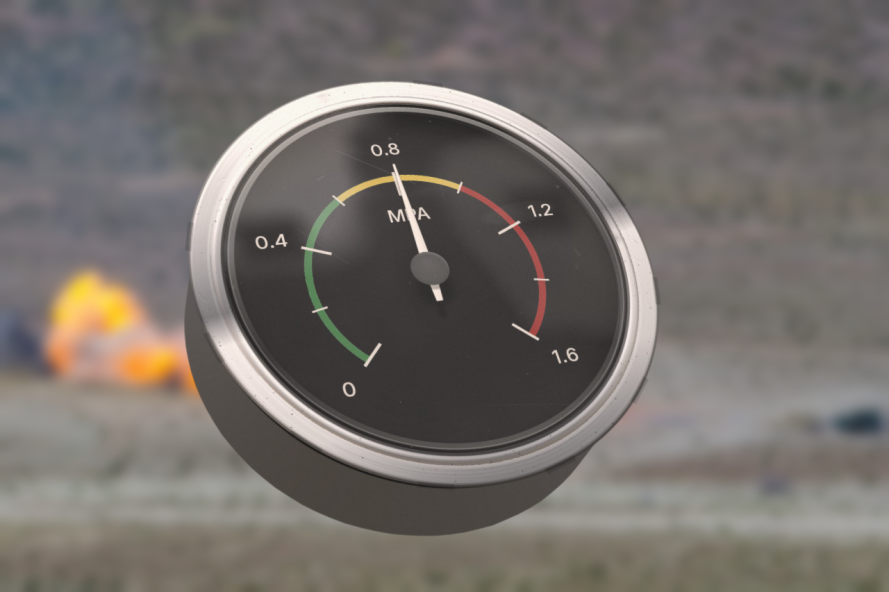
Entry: 0.8 MPa
